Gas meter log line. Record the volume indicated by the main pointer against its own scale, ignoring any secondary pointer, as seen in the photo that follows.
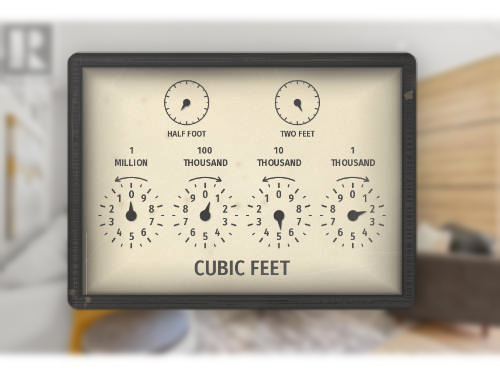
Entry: 5200 ft³
